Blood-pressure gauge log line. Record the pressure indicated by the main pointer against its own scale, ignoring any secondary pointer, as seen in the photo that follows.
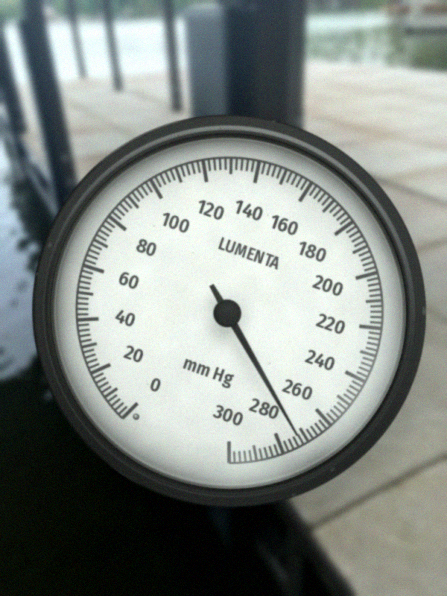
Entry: 272 mmHg
